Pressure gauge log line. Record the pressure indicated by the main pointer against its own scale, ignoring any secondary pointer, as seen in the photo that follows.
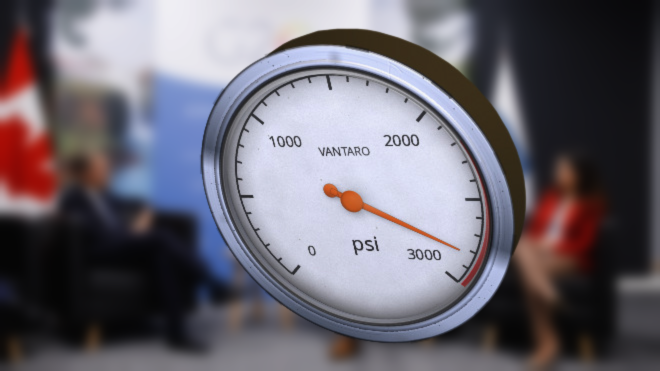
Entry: 2800 psi
